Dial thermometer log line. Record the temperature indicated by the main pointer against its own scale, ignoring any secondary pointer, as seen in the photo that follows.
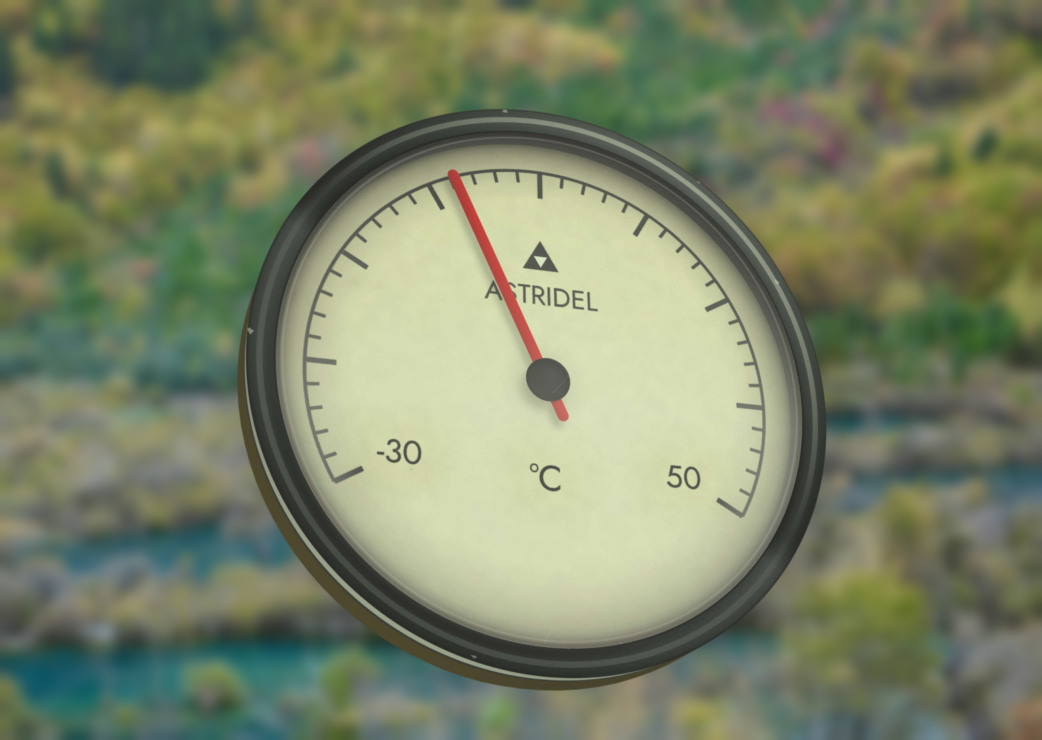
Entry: 2 °C
